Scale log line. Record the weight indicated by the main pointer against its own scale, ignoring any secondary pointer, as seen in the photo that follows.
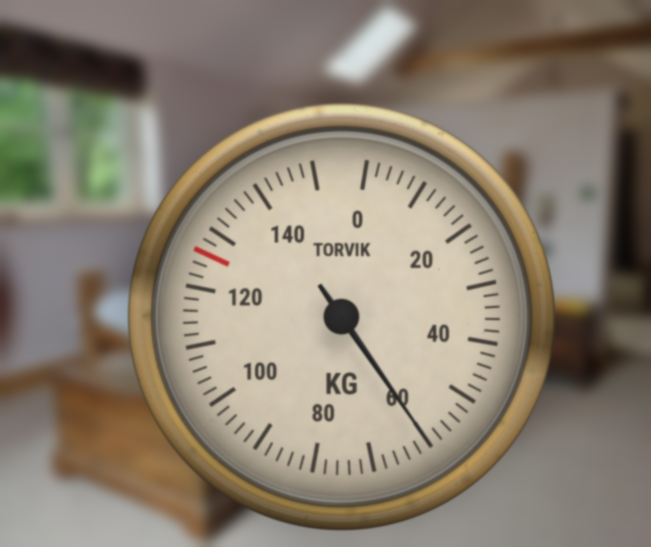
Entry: 60 kg
